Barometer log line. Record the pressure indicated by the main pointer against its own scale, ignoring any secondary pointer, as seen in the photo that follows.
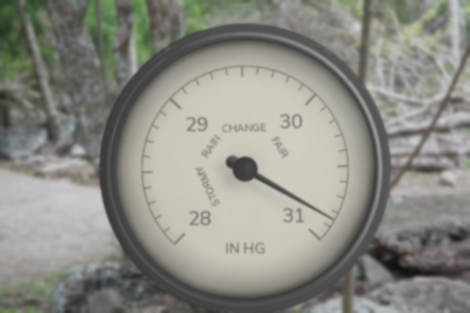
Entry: 30.85 inHg
